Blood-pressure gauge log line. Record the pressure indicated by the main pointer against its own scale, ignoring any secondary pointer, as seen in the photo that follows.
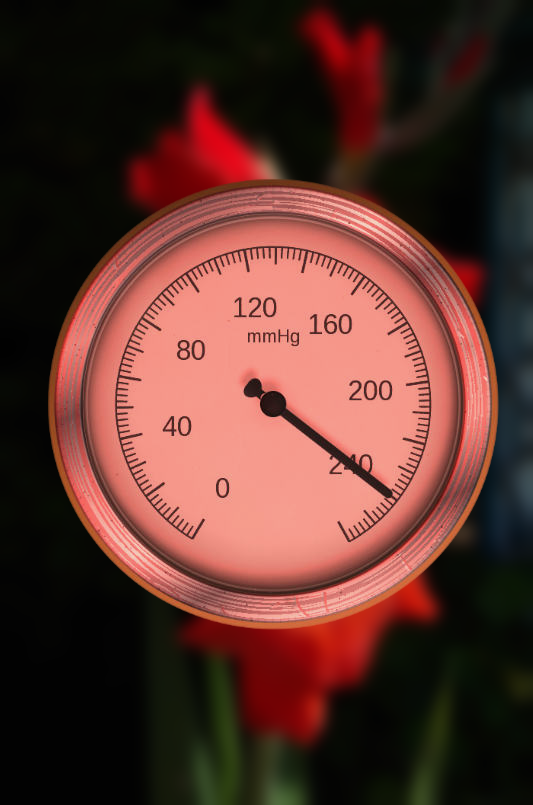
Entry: 240 mmHg
